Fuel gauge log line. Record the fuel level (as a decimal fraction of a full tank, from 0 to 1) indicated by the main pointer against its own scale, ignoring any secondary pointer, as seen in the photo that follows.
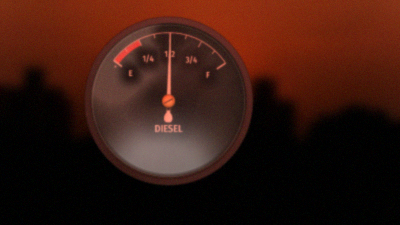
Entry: 0.5
